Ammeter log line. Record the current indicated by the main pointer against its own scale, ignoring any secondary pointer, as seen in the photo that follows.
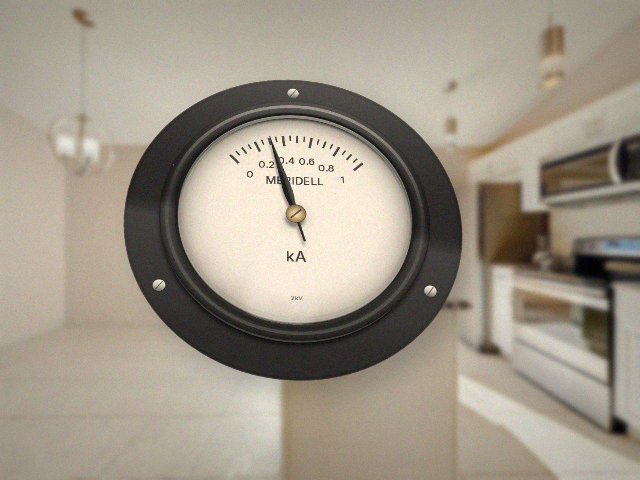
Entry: 0.3 kA
